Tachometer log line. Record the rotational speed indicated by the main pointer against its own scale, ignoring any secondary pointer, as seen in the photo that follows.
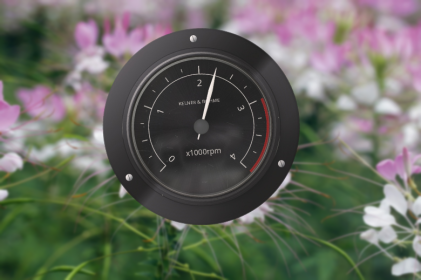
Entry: 2250 rpm
